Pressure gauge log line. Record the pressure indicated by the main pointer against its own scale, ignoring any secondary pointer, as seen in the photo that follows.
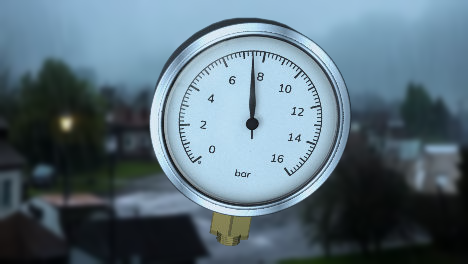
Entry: 7.4 bar
